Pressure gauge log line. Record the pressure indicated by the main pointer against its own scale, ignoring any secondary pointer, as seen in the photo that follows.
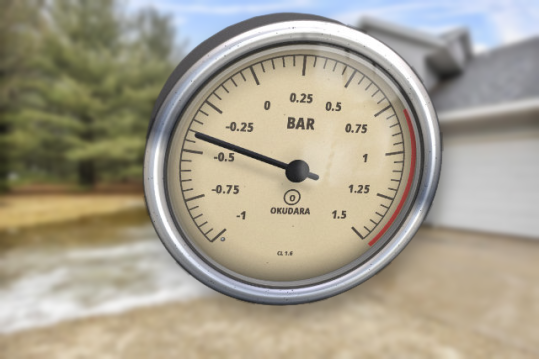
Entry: -0.4 bar
